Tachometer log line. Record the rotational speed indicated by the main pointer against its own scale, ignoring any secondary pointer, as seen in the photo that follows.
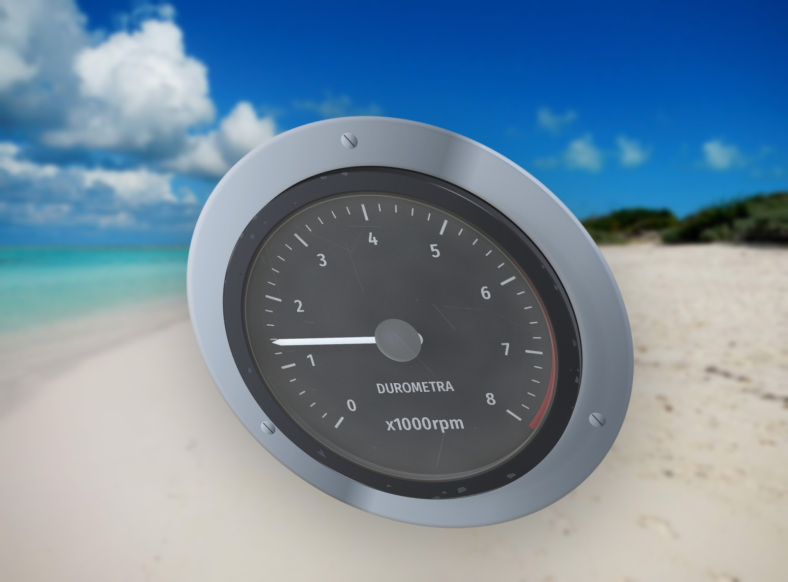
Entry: 1400 rpm
